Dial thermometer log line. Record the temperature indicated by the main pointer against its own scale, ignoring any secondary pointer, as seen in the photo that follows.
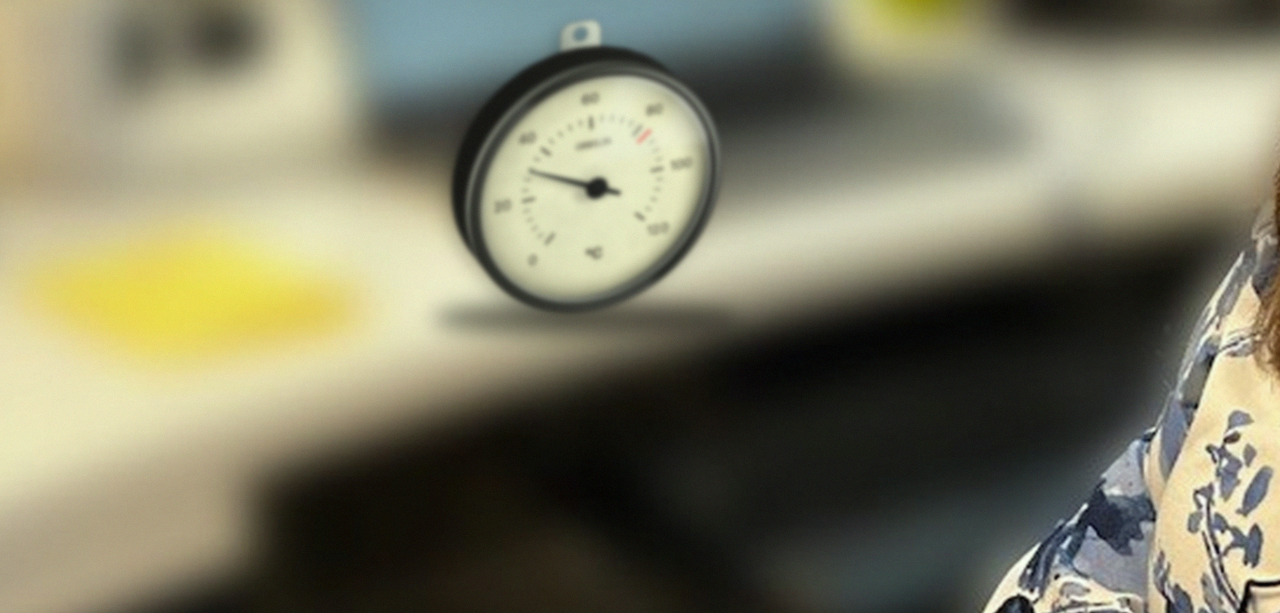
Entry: 32 °C
